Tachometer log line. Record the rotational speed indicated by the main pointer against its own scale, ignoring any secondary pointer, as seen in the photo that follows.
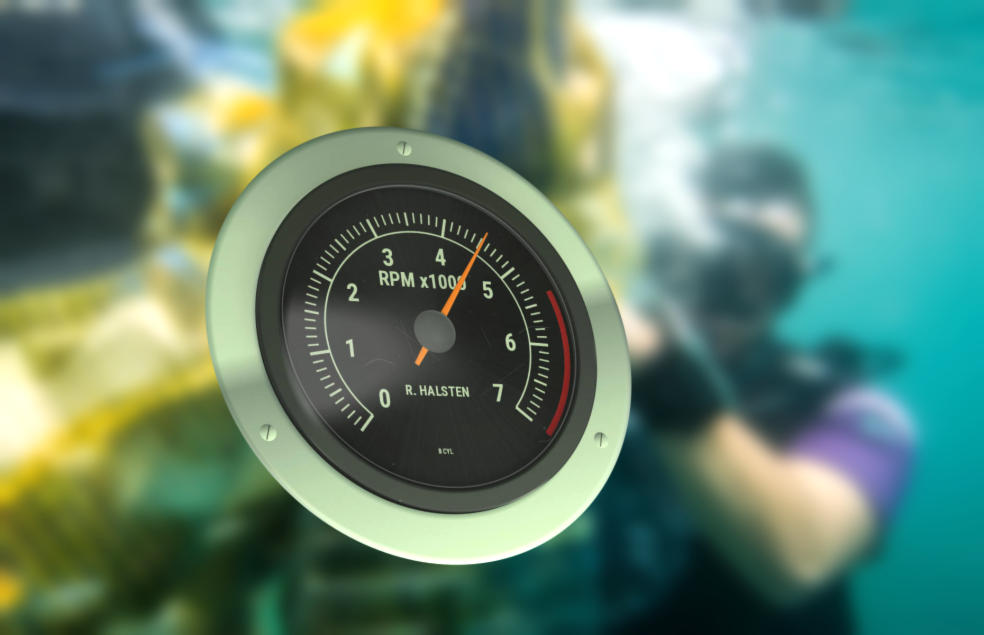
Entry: 4500 rpm
